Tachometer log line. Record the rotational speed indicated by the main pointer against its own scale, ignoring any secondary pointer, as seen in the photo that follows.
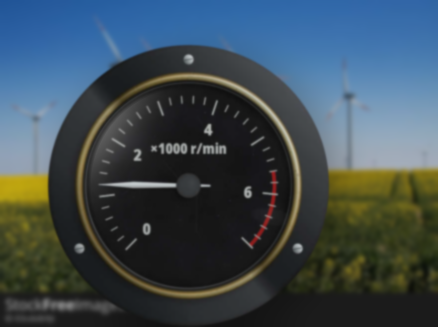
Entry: 1200 rpm
